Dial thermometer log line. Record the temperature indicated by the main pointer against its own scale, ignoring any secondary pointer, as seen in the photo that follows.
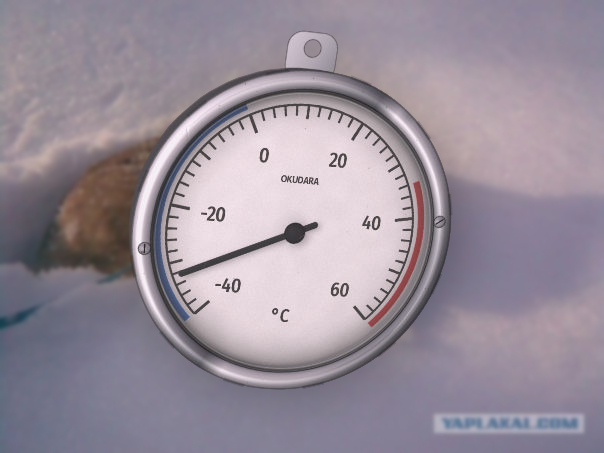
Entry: -32 °C
